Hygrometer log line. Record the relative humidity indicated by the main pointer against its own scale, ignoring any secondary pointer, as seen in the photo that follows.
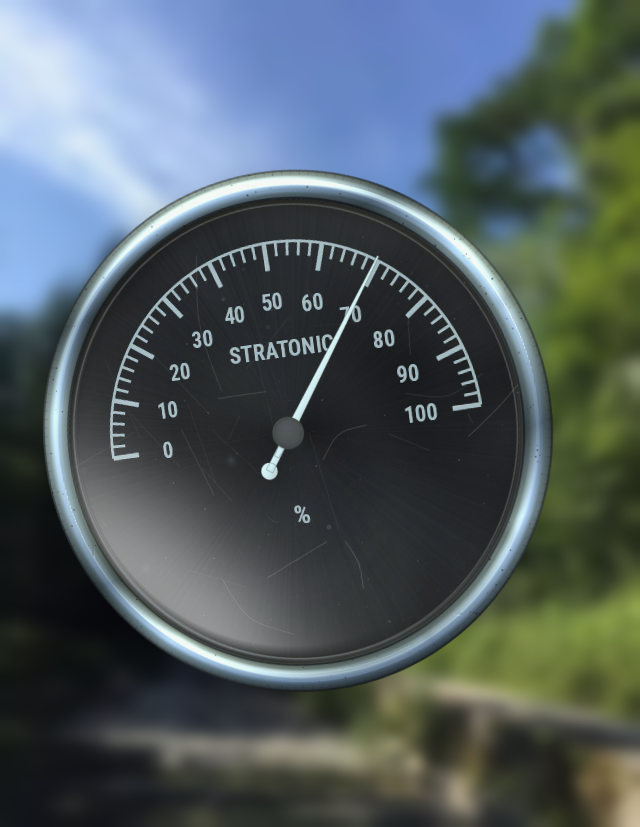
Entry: 70 %
